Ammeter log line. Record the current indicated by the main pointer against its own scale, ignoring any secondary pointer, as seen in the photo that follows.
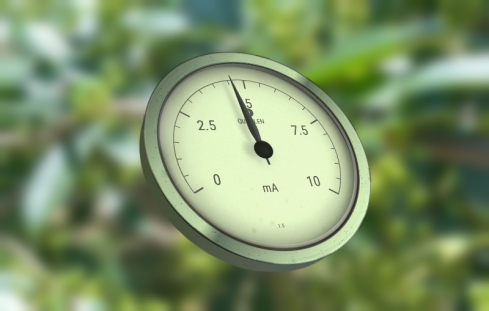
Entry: 4.5 mA
